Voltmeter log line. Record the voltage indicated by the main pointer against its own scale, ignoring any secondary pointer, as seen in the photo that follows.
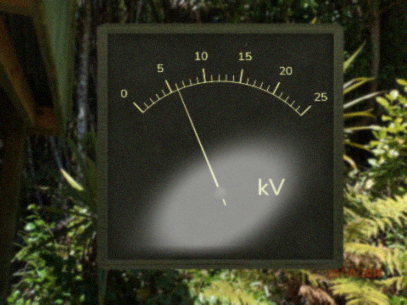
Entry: 6 kV
